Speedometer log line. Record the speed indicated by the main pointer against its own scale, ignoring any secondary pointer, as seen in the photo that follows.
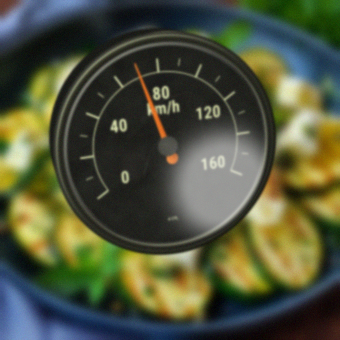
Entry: 70 km/h
